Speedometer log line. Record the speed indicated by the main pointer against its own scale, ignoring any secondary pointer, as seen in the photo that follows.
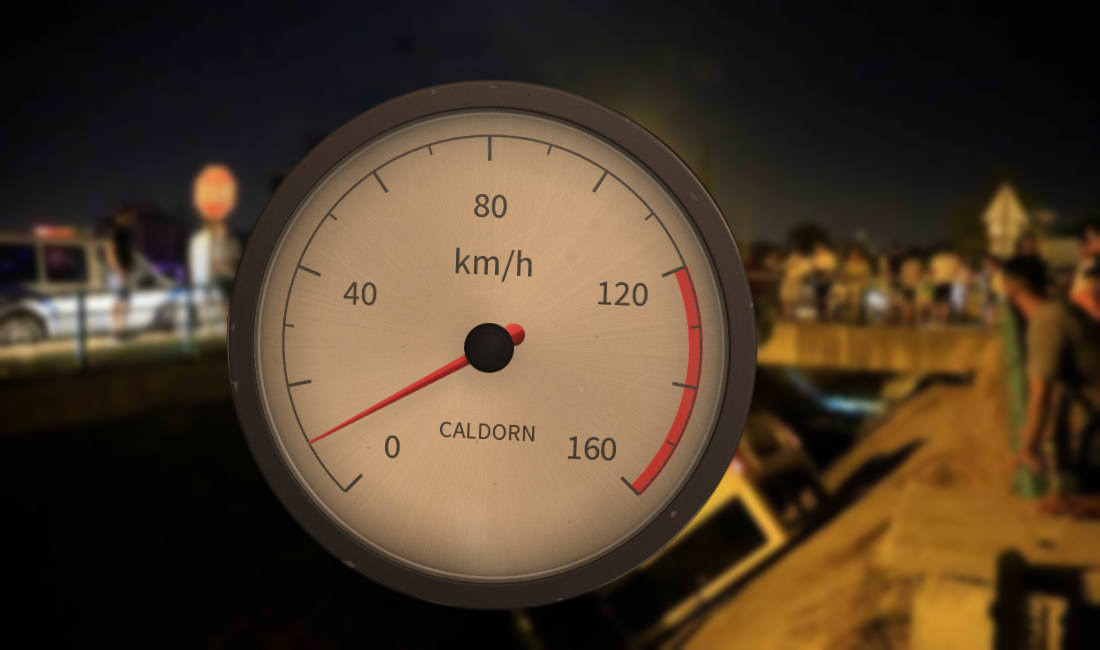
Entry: 10 km/h
